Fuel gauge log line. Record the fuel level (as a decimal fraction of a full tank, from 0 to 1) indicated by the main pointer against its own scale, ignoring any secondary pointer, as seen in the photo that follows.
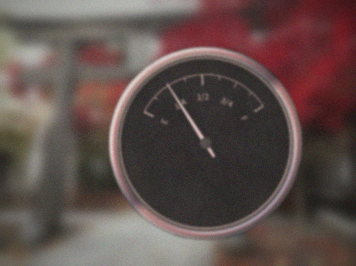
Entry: 0.25
